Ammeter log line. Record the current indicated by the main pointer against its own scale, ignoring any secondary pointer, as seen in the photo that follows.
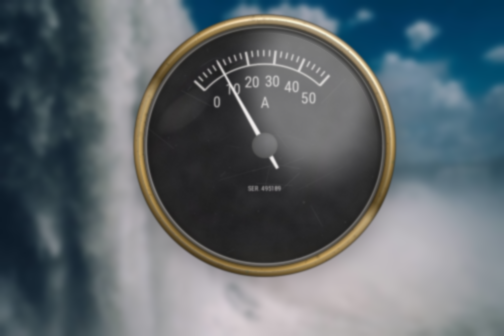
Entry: 10 A
